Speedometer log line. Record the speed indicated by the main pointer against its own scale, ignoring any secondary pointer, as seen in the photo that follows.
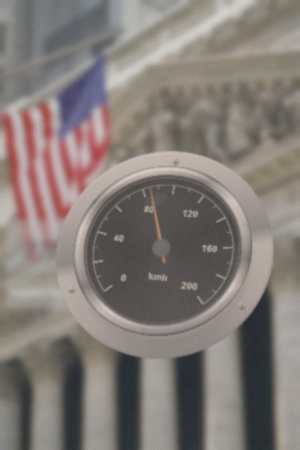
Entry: 85 km/h
